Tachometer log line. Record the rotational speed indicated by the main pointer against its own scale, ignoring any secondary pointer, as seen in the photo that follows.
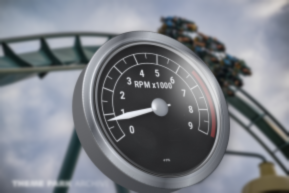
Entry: 750 rpm
